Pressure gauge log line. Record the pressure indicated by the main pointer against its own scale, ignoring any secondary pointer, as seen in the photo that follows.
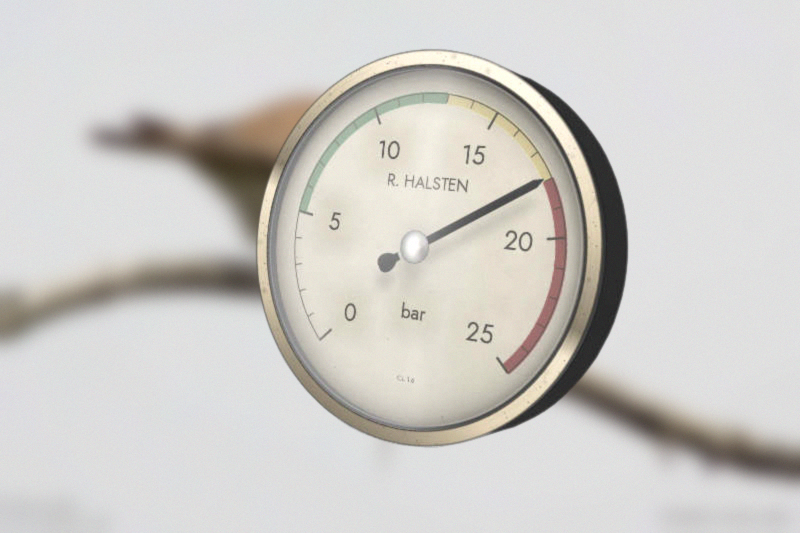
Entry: 18 bar
